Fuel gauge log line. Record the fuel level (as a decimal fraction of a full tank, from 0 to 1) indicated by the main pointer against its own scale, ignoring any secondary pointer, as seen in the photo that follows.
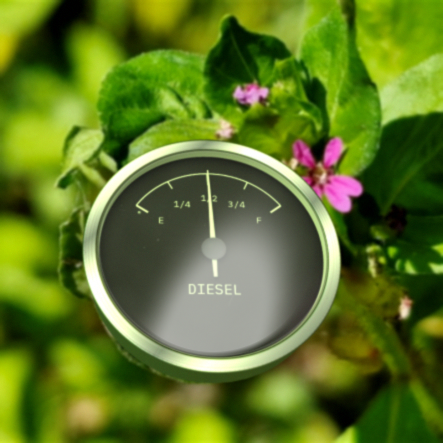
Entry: 0.5
